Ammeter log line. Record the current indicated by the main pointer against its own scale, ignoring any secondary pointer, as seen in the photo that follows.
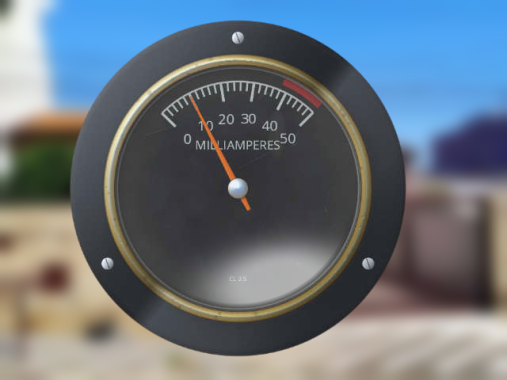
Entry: 10 mA
